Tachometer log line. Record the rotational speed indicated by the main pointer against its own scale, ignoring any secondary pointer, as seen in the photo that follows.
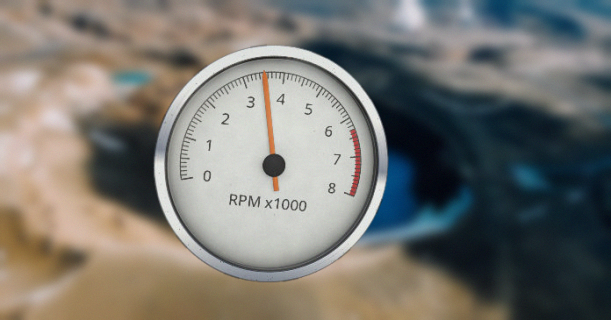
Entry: 3500 rpm
